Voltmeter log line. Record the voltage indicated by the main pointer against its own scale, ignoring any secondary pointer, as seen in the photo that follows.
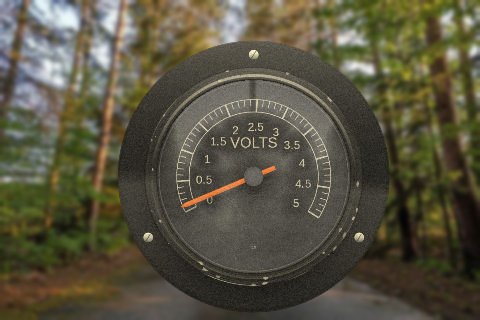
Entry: 0.1 V
